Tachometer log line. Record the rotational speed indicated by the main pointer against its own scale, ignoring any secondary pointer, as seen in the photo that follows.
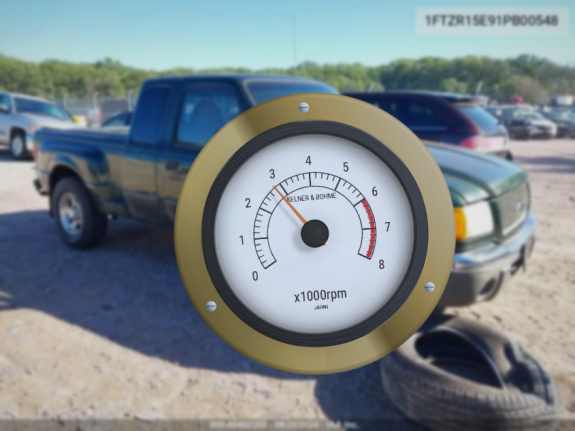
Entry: 2800 rpm
